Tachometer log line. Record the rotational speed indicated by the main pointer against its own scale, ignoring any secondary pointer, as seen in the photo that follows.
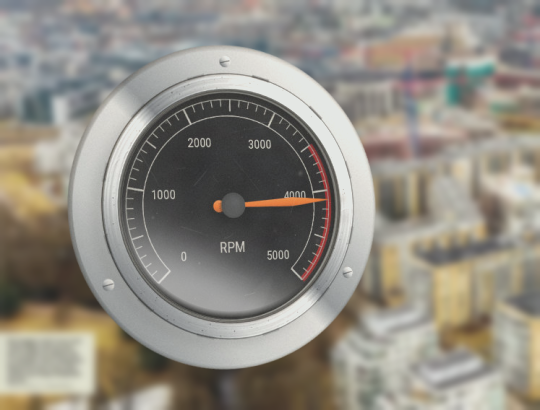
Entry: 4100 rpm
